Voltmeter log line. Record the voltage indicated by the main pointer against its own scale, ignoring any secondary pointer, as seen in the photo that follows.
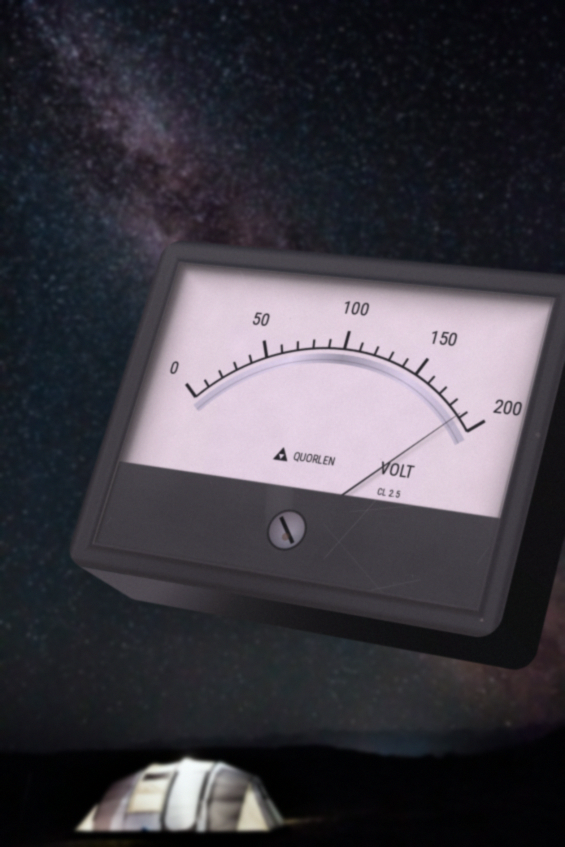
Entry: 190 V
